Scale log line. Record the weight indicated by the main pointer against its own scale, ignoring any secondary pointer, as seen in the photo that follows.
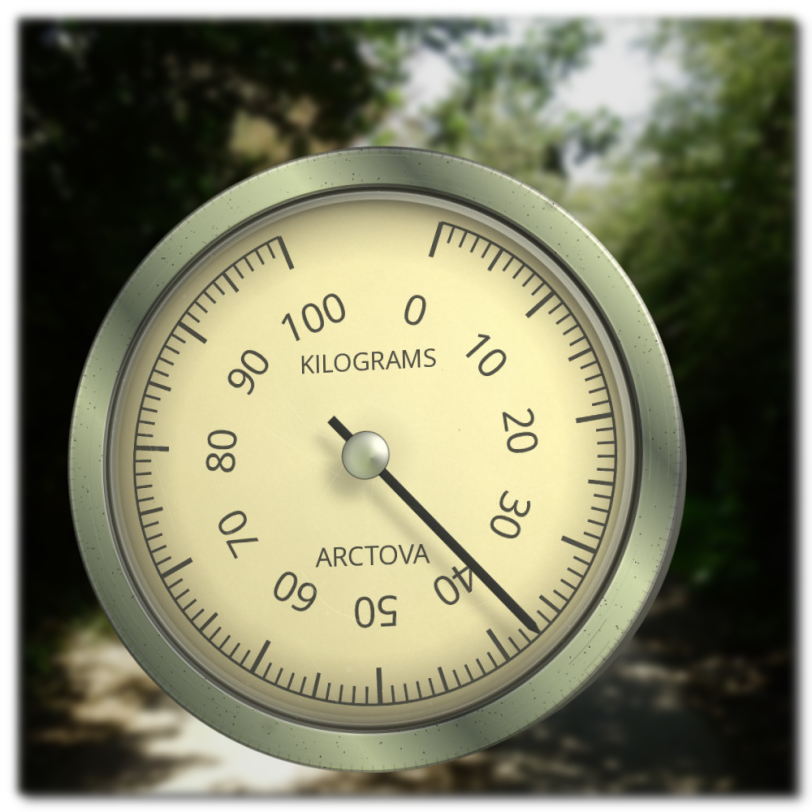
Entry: 37 kg
